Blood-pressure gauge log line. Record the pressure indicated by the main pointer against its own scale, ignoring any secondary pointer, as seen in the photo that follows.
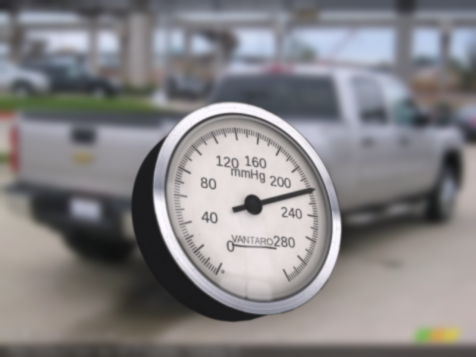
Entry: 220 mmHg
